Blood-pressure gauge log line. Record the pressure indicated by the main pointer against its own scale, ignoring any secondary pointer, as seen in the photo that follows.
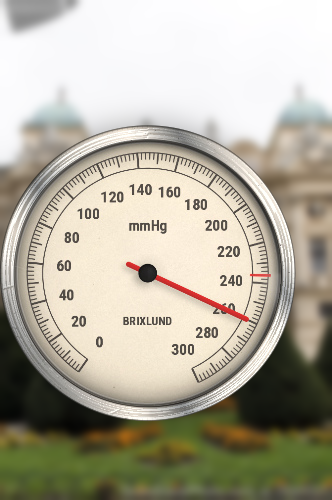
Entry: 260 mmHg
